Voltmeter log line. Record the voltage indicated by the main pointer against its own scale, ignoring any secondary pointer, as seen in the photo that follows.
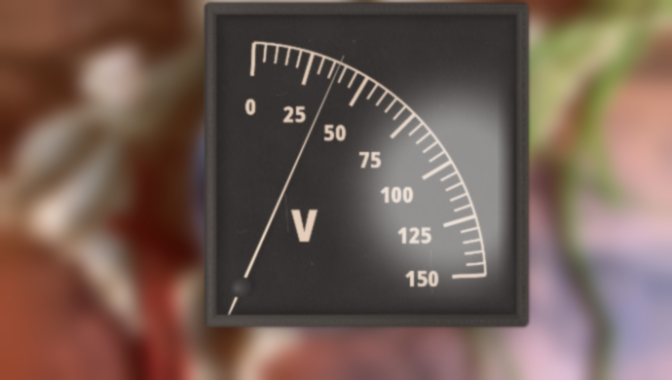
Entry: 37.5 V
